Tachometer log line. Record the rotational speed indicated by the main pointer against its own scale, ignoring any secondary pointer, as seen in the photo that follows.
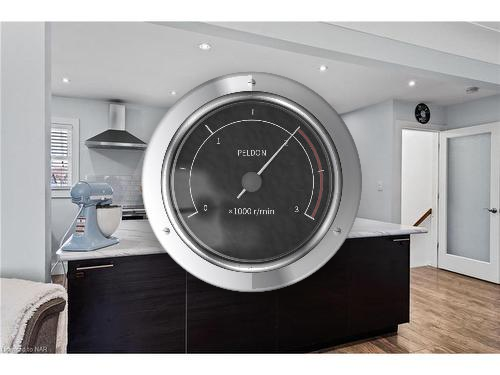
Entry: 2000 rpm
